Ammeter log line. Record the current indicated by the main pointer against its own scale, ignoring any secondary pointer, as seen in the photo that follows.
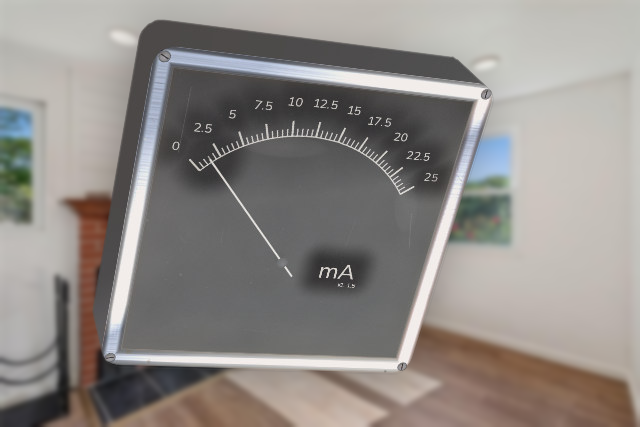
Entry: 1.5 mA
